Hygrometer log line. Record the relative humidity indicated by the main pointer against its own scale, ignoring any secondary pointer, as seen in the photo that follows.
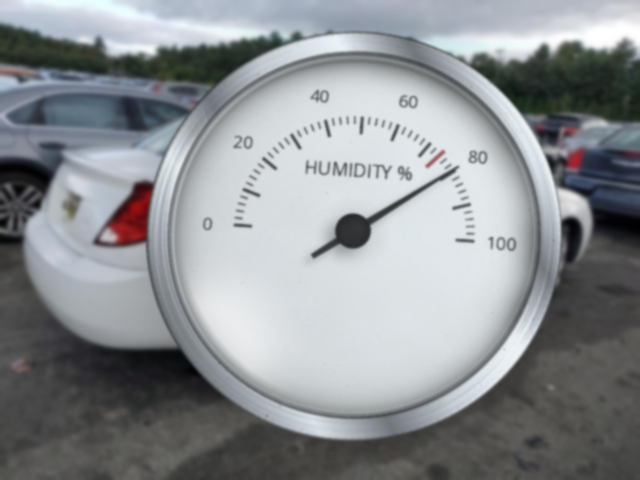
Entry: 80 %
